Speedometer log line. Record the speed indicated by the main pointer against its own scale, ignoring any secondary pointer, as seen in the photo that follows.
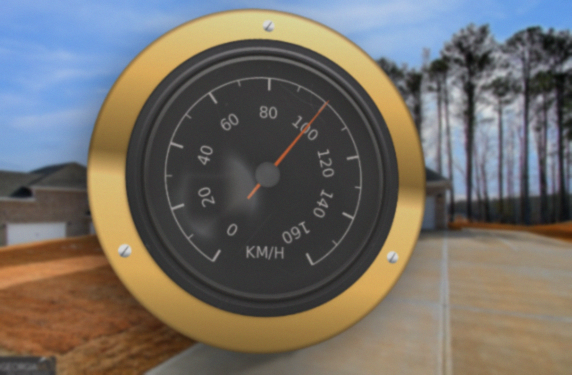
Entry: 100 km/h
